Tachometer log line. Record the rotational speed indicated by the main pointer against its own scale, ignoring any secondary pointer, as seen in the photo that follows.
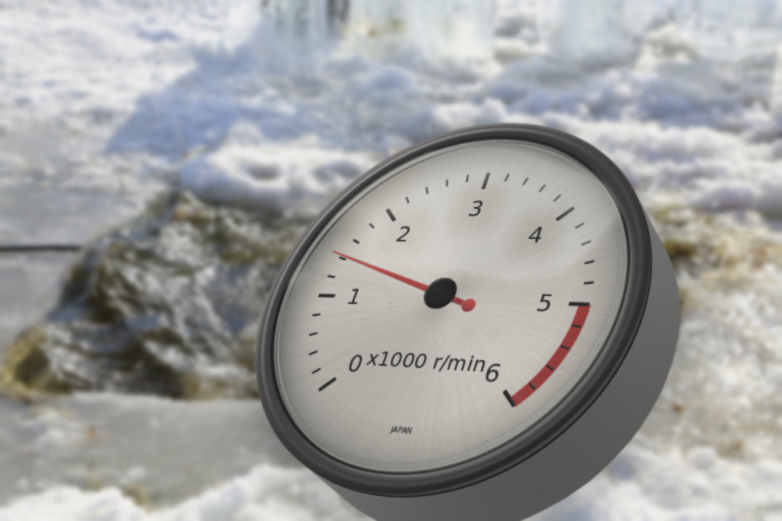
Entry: 1400 rpm
